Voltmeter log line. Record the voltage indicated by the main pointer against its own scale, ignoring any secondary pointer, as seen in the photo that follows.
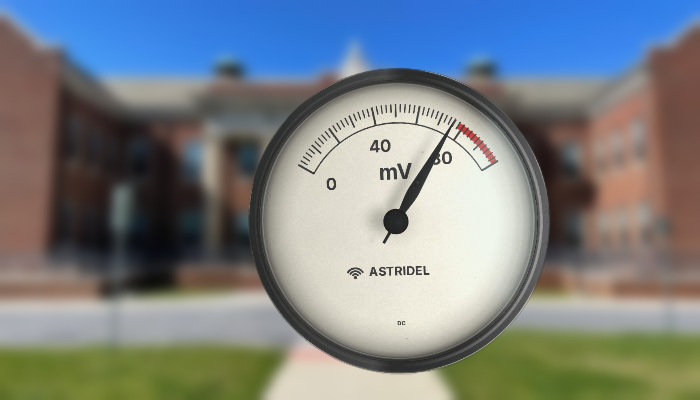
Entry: 76 mV
